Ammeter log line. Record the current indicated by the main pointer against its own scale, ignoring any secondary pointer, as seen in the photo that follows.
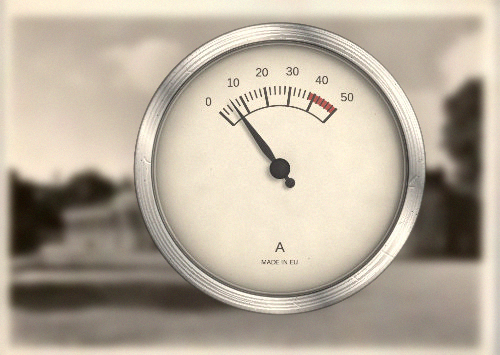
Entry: 6 A
